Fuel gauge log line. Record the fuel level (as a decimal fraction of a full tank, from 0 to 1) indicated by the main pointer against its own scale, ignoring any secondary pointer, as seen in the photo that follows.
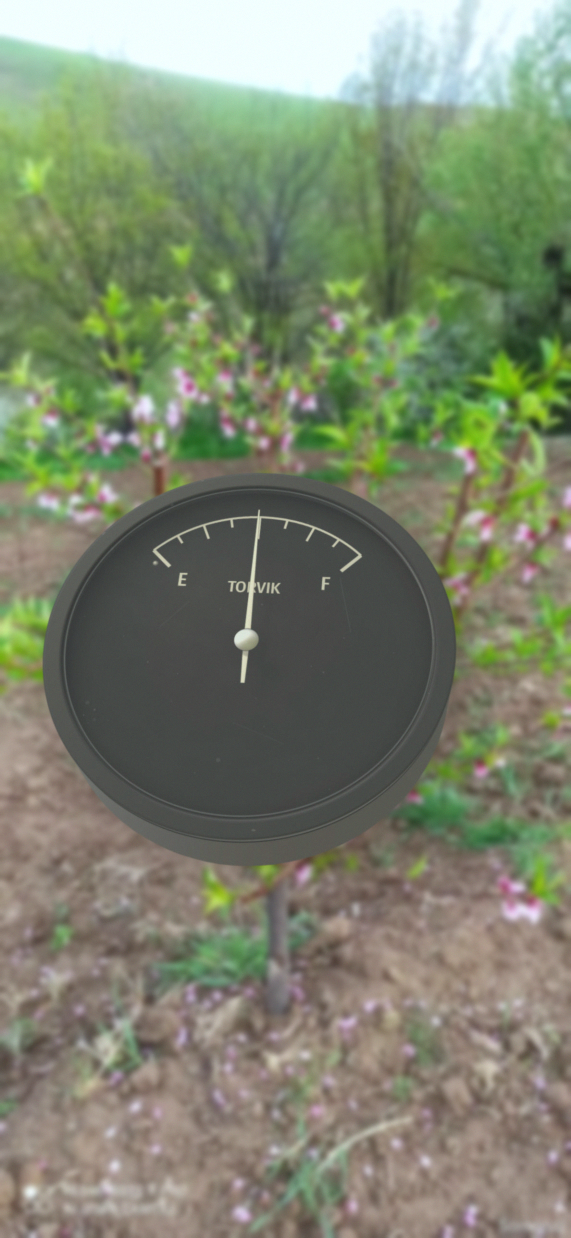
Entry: 0.5
